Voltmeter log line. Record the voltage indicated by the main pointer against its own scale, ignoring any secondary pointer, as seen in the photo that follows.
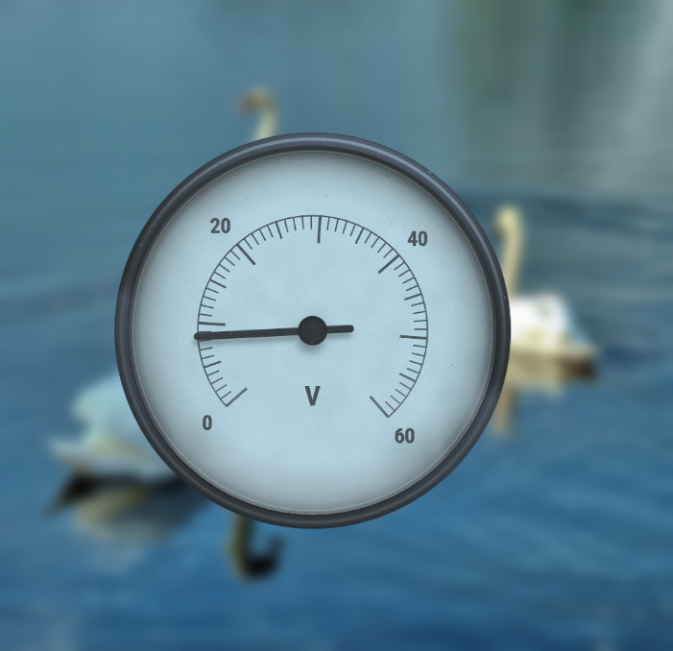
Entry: 8.5 V
